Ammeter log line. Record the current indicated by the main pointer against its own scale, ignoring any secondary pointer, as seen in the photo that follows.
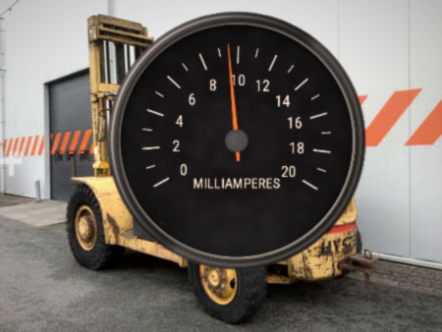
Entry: 9.5 mA
